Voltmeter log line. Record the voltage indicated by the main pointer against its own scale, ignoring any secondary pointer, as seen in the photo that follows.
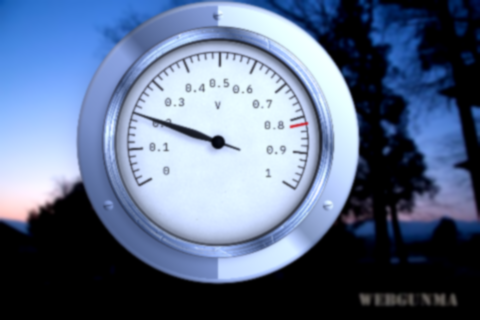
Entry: 0.2 V
